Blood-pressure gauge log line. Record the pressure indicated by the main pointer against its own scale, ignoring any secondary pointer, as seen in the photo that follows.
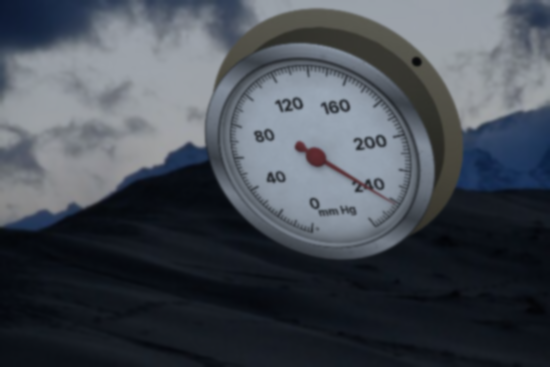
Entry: 240 mmHg
